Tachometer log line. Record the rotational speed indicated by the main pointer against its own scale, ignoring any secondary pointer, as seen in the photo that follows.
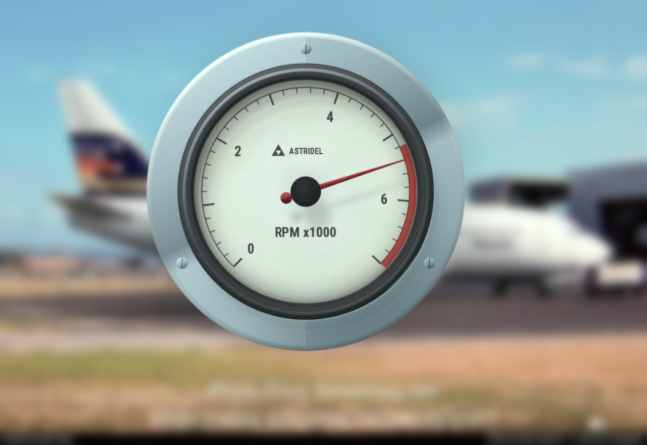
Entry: 5400 rpm
